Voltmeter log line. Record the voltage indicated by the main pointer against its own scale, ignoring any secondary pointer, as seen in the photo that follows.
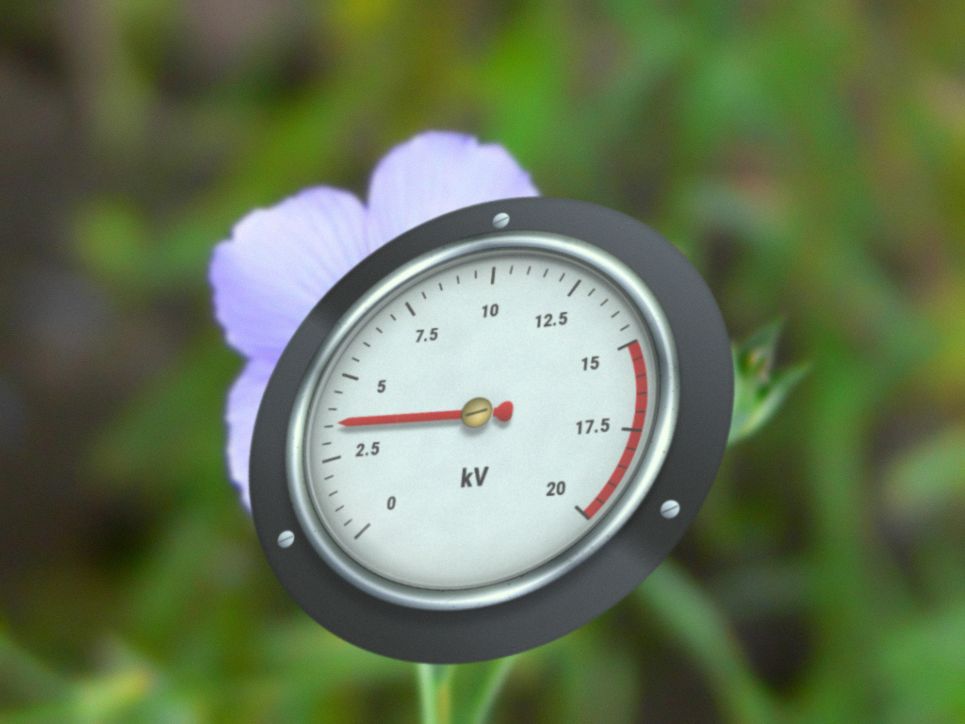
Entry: 3.5 kV
